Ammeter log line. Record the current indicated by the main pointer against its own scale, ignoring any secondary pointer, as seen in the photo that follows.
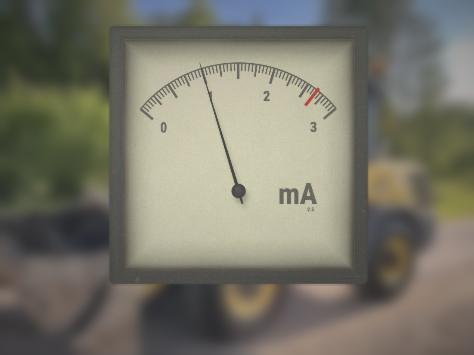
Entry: 1 mA
